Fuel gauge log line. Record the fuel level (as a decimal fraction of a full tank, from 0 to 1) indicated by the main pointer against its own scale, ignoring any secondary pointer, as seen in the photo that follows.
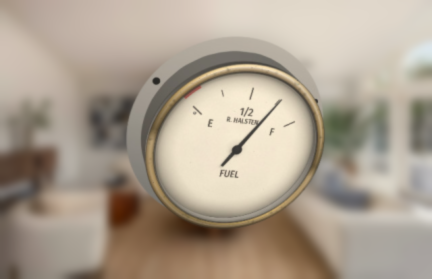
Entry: 0.75
